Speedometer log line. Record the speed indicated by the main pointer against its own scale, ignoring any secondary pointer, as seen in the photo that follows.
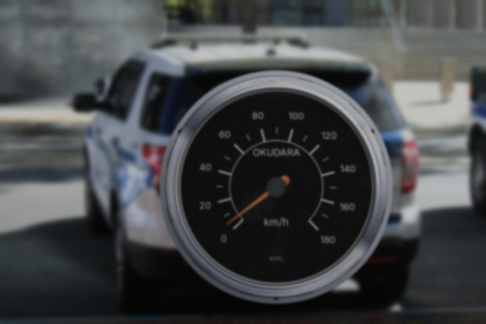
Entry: 5 km/h
